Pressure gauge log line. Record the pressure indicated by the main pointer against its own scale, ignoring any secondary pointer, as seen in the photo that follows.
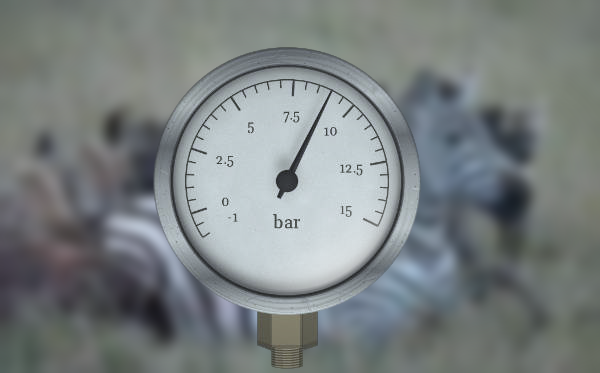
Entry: 9 bar
